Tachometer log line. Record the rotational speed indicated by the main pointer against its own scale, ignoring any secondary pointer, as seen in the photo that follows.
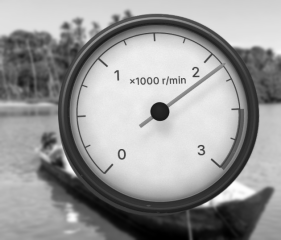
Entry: 2125 rpm
